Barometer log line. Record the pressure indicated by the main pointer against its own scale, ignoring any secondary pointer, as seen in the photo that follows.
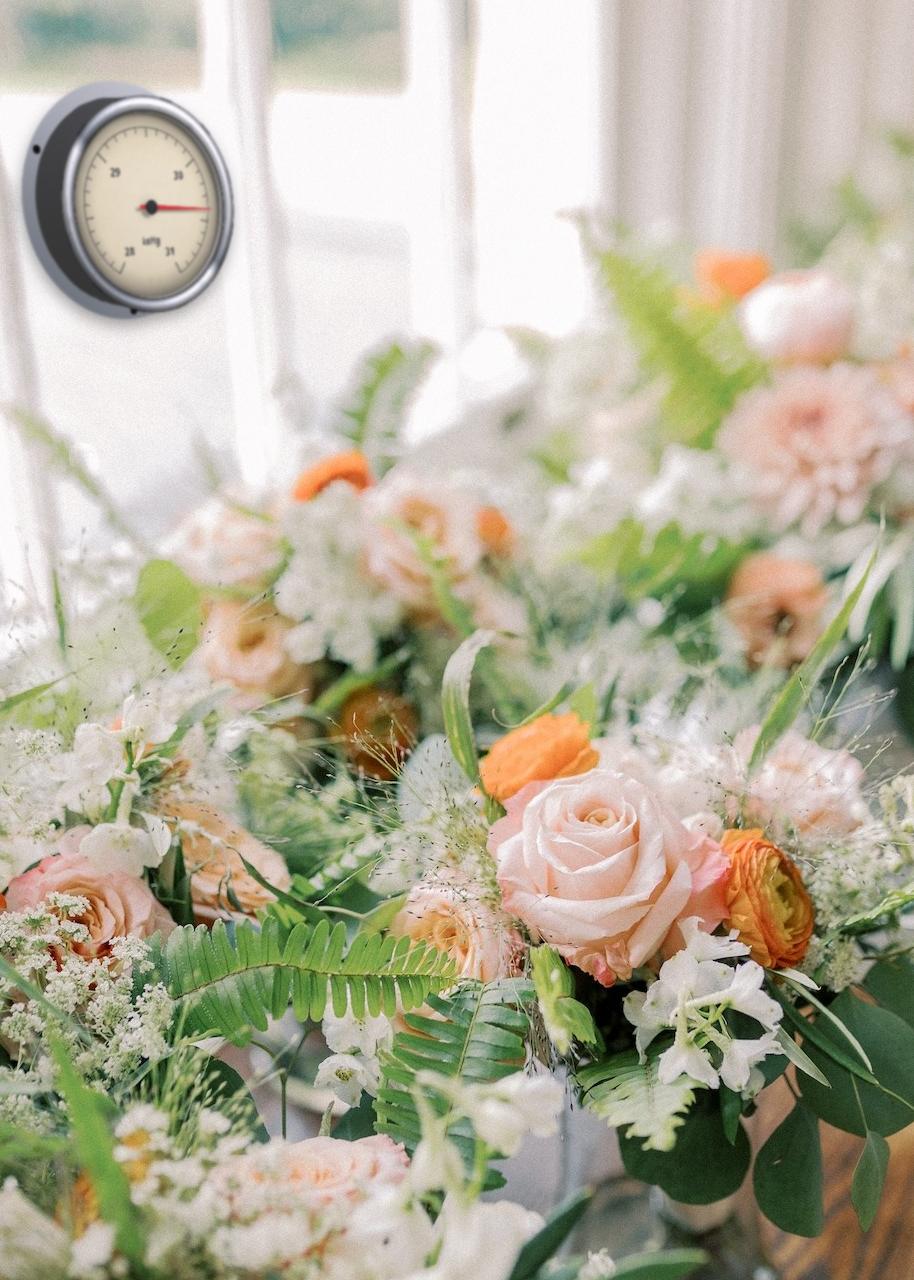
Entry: 30.4 inHg
